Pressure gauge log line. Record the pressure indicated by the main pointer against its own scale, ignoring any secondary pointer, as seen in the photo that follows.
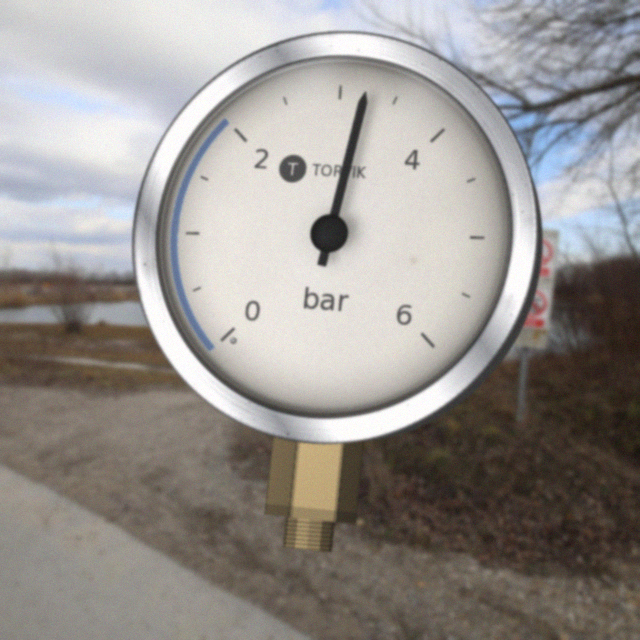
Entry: 3.25 bar
